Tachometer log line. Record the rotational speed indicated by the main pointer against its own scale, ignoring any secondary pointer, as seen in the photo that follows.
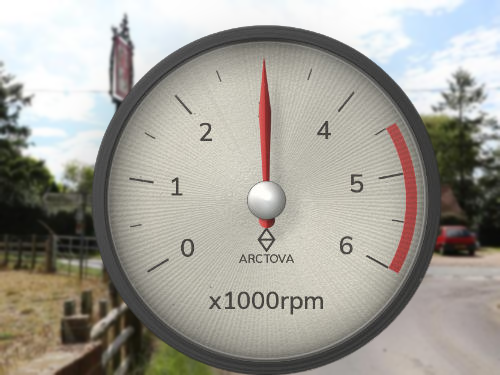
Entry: 3000 rpm
